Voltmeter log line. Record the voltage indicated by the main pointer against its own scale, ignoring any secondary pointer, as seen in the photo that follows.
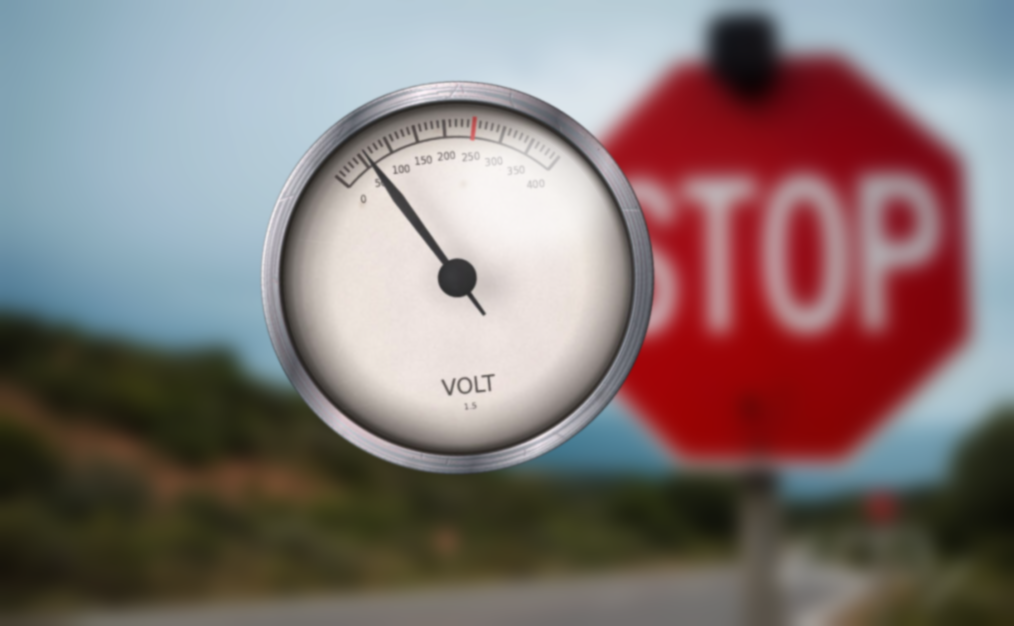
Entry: 60 V
